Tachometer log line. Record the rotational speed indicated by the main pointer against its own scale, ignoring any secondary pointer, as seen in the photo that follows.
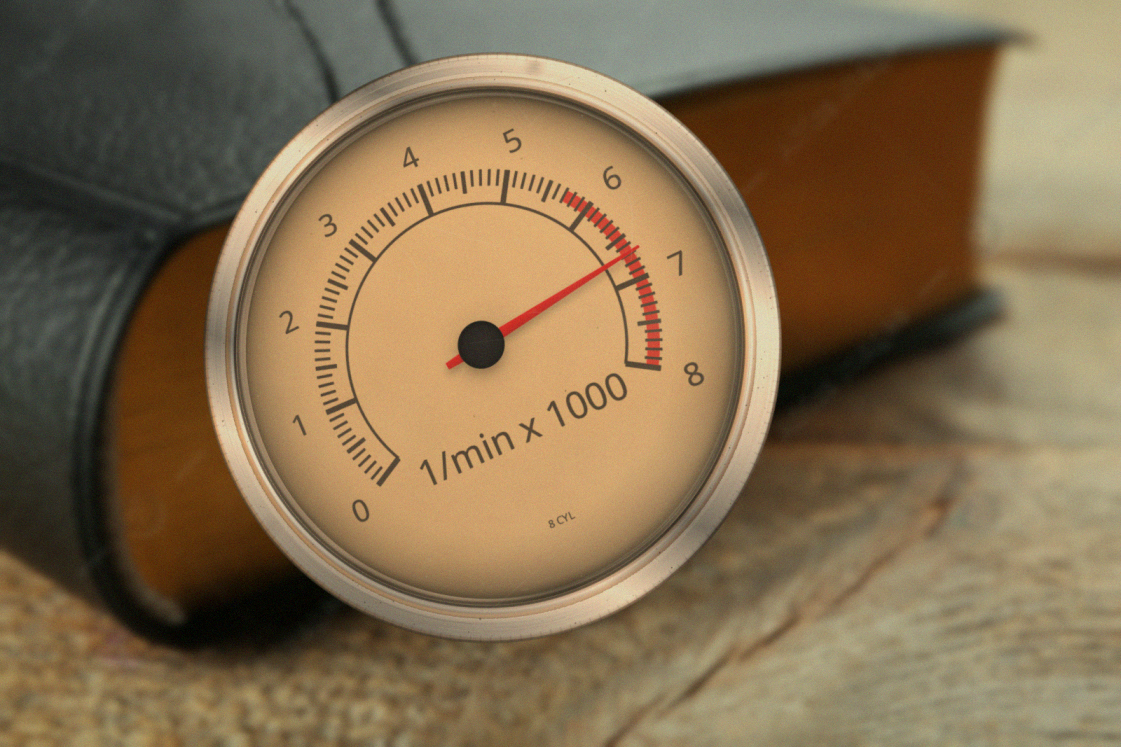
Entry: 6700 rpm
